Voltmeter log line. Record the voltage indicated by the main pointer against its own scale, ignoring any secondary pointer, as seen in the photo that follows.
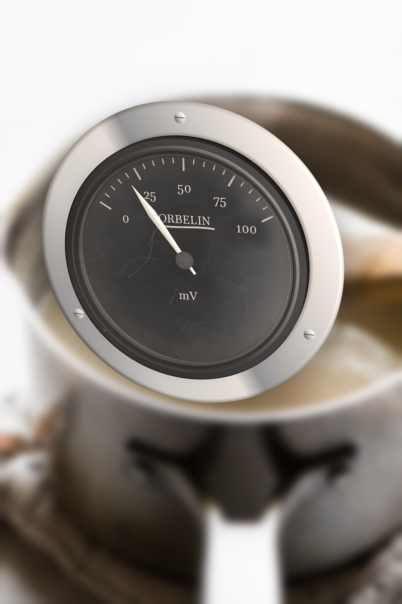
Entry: 20 mV
